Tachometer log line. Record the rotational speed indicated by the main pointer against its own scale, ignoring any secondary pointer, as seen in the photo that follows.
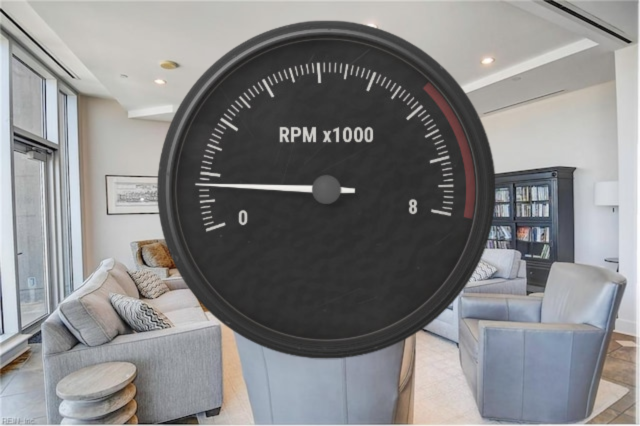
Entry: 800 rpm
